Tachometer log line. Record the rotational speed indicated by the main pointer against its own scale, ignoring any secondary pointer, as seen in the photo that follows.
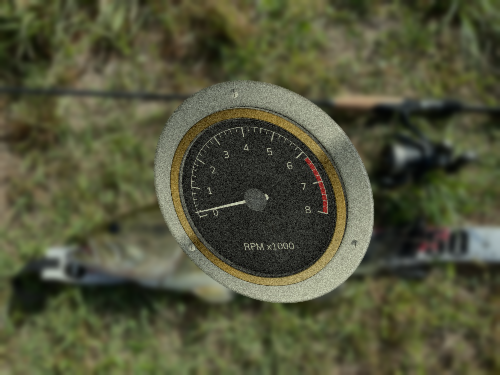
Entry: 200 rpm
